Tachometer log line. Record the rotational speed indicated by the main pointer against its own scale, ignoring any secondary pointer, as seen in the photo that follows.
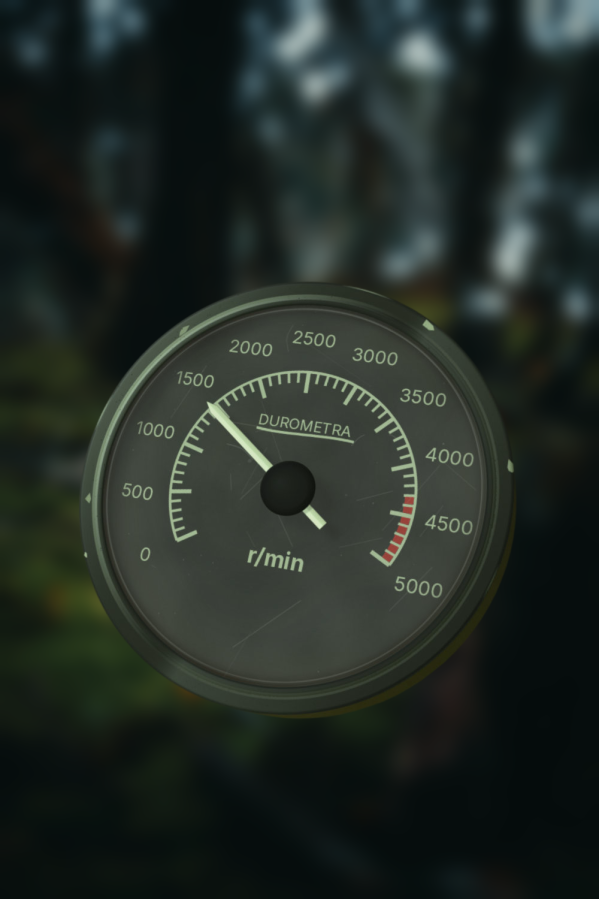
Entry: 1450 rpm
